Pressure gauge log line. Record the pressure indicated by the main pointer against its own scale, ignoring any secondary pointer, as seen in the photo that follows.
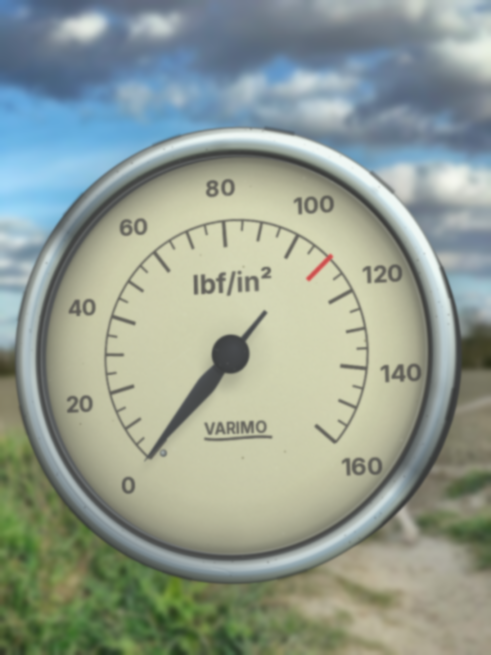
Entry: 0 psi
